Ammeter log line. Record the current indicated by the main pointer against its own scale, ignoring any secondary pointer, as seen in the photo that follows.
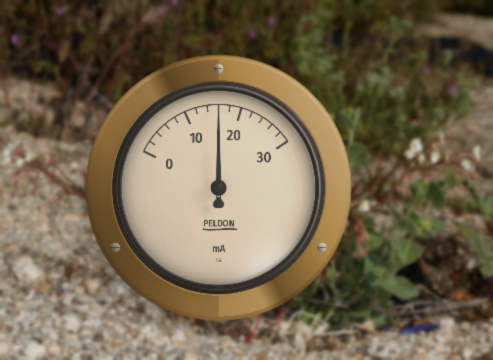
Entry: 16 mA
